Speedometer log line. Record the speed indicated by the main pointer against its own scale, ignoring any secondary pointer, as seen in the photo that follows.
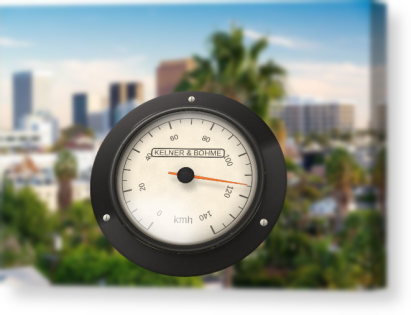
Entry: 115 km/h
